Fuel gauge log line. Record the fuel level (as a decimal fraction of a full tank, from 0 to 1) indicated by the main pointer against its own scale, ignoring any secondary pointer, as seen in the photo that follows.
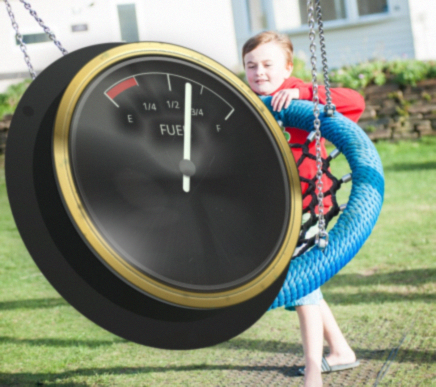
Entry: 0.625
